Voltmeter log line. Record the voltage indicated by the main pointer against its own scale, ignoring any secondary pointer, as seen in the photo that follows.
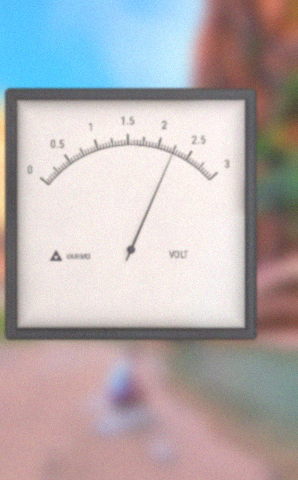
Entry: 2.25 V
